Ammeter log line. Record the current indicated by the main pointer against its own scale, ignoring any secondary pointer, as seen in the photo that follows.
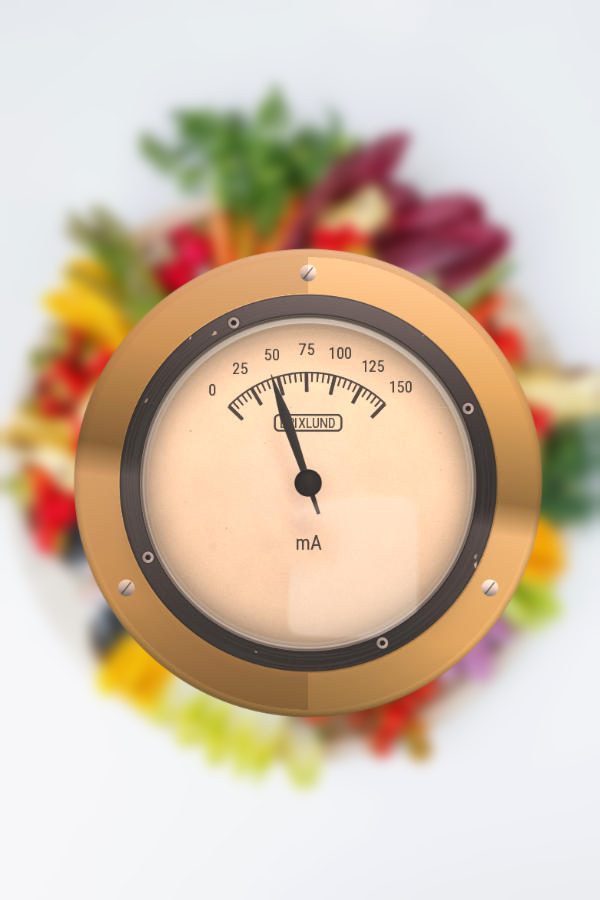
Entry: 45 mA
